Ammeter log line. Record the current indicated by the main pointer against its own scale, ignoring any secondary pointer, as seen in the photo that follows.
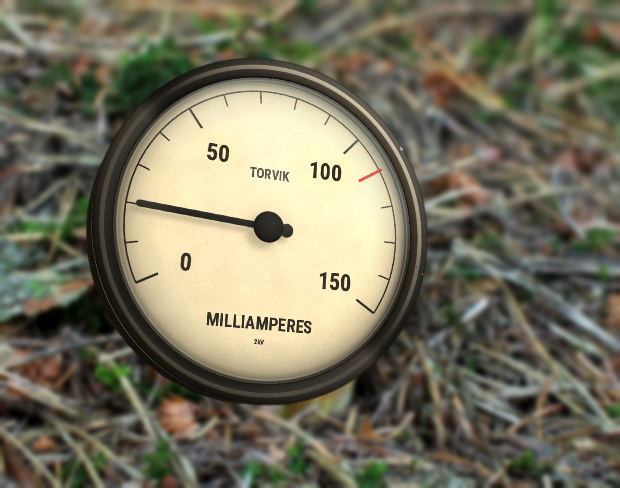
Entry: 20 mA
